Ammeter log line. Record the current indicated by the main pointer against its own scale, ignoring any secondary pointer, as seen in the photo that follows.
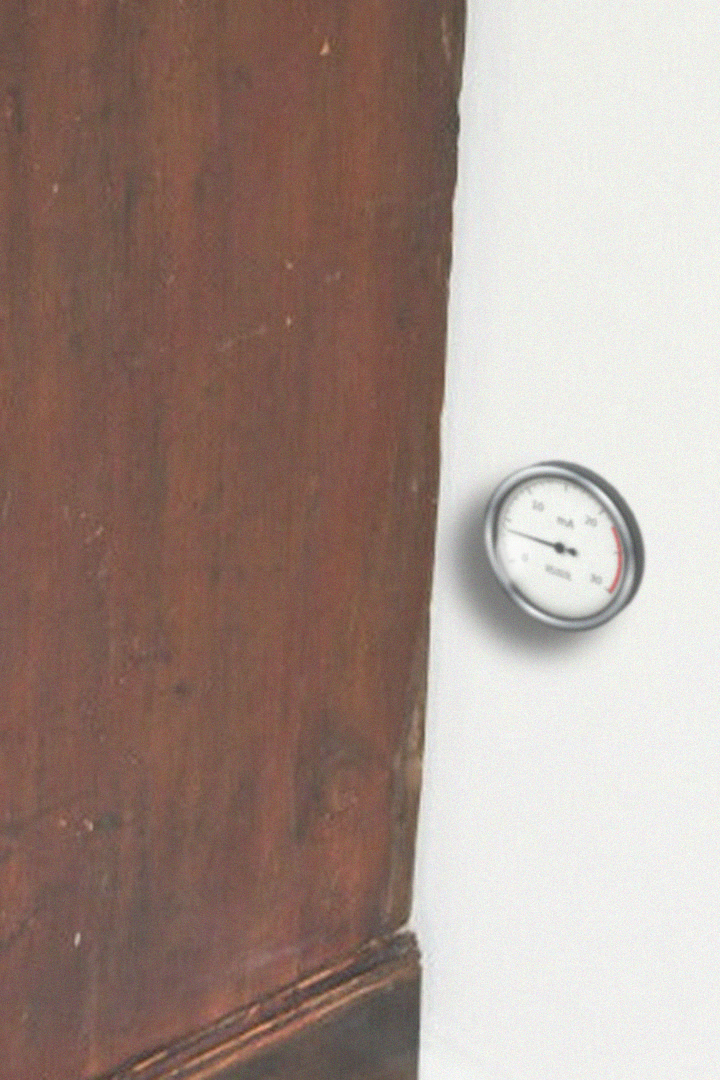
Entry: 4 mA
